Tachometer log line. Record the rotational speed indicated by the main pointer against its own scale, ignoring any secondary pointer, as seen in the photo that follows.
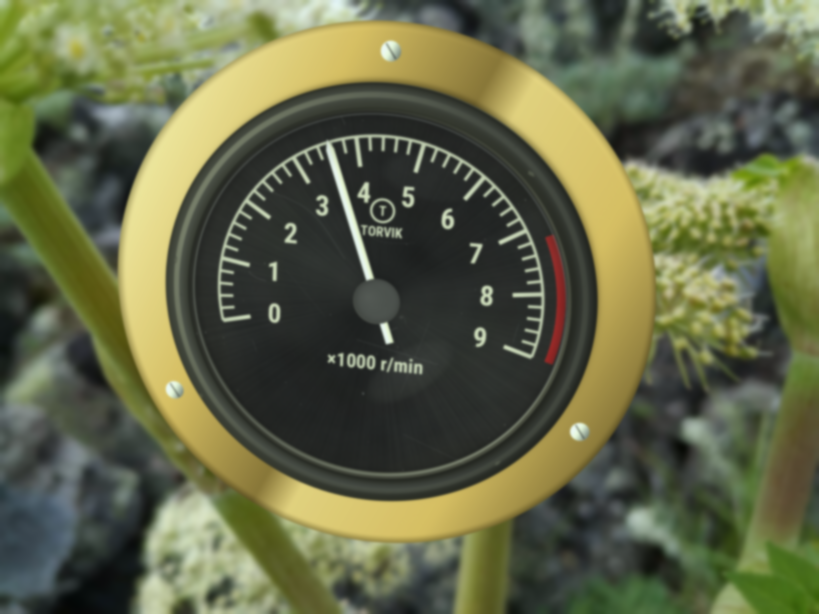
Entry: 3600 rpm
